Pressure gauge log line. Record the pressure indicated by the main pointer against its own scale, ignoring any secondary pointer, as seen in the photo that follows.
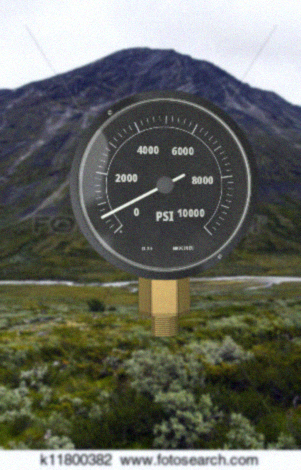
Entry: 600 psi
